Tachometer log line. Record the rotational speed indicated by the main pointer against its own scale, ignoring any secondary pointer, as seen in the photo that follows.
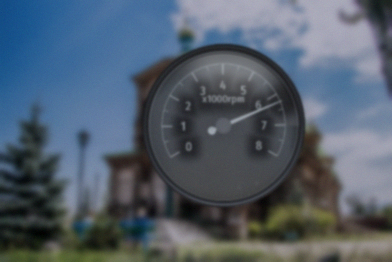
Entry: 6250 rpm
